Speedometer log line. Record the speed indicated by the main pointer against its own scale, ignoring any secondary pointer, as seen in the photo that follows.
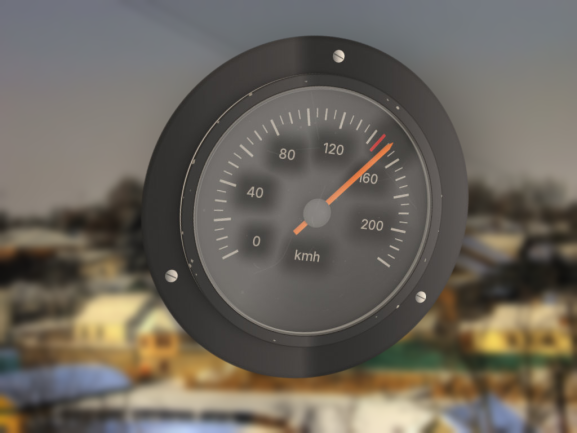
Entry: 150 km/h
